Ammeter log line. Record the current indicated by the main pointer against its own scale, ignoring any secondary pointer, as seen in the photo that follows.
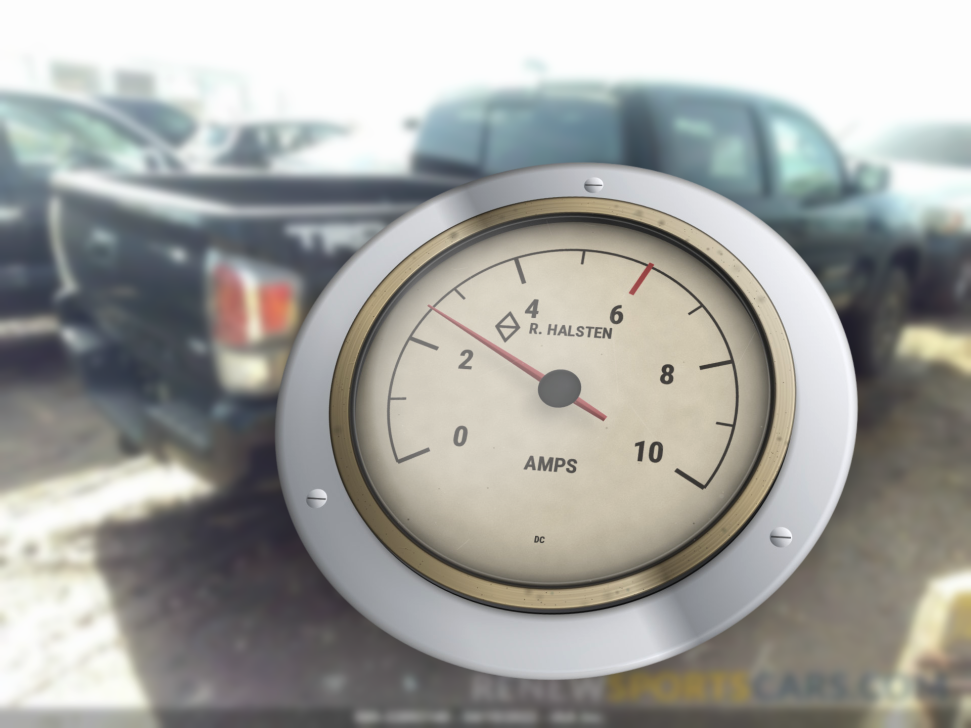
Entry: 2.5 A
